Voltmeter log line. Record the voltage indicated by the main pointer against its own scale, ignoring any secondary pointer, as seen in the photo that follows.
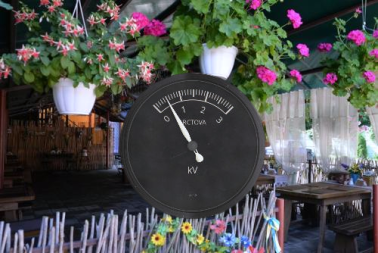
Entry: 0.5 kV
